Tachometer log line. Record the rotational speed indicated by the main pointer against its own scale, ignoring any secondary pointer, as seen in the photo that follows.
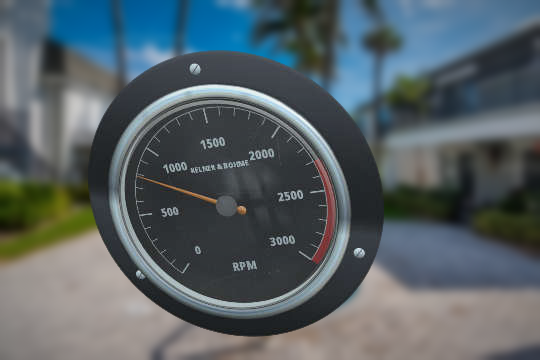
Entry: 800 rpm
